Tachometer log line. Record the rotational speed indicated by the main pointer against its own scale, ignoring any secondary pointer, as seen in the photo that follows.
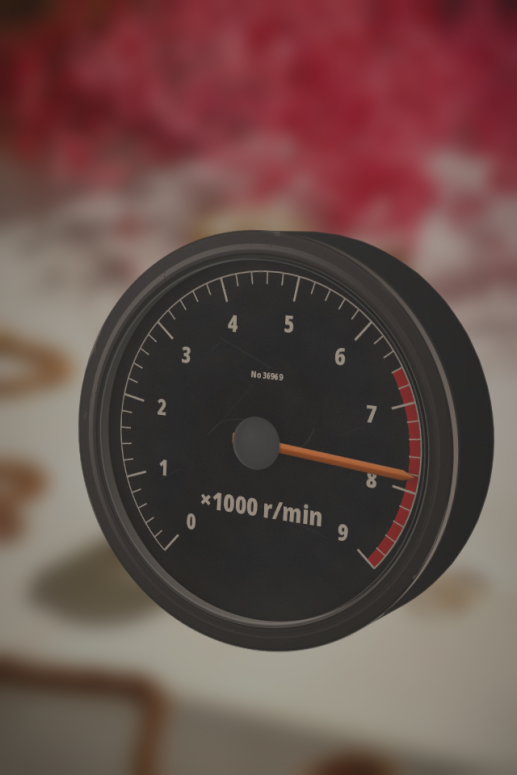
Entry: 7800 rpm
